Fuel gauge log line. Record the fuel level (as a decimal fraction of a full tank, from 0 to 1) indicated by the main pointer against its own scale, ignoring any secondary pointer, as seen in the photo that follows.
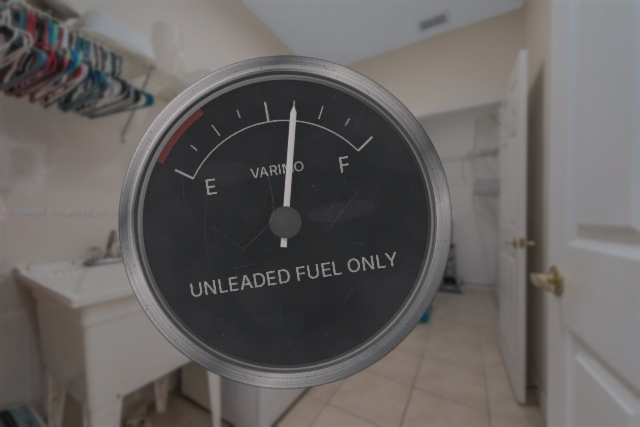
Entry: 0.625
